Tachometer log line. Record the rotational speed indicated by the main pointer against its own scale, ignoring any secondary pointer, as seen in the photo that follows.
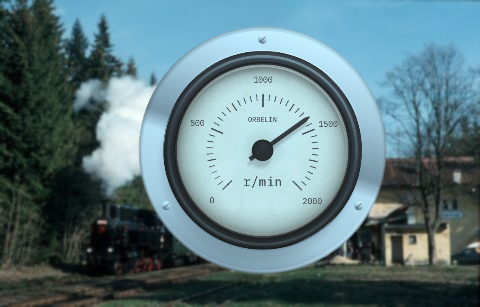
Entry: 1400 rpm
